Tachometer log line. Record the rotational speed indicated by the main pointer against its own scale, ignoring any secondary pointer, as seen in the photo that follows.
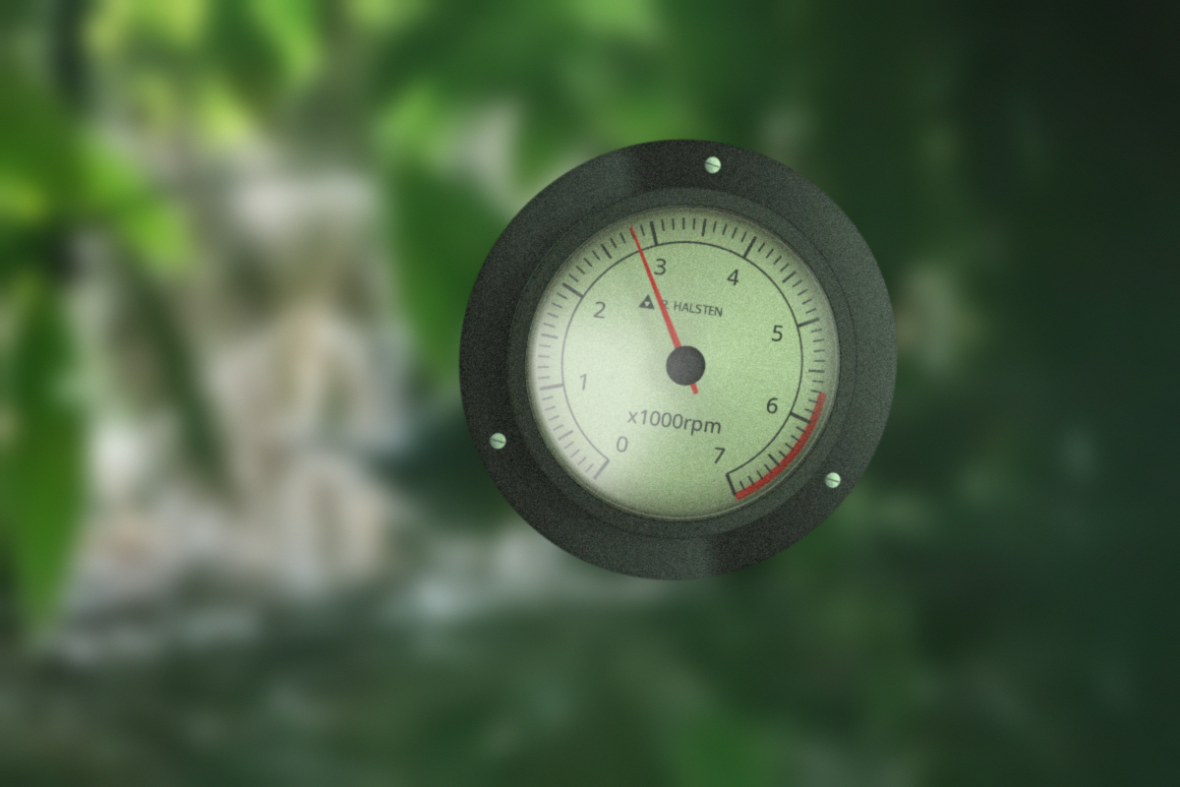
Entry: 2800 rpm
